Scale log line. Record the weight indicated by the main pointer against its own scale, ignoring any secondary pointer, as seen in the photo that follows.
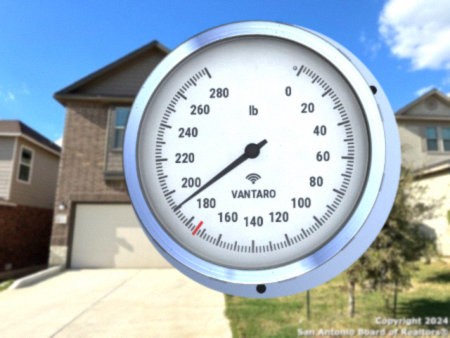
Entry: 190 lb
